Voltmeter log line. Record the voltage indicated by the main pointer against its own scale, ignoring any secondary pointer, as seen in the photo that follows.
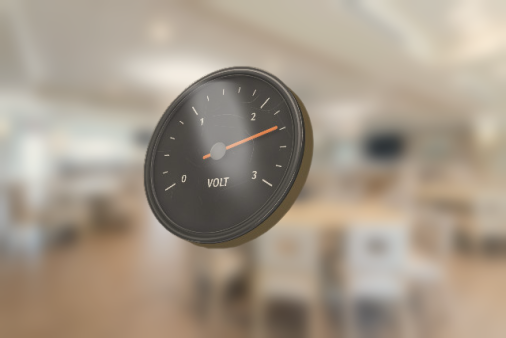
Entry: 2.4 V
